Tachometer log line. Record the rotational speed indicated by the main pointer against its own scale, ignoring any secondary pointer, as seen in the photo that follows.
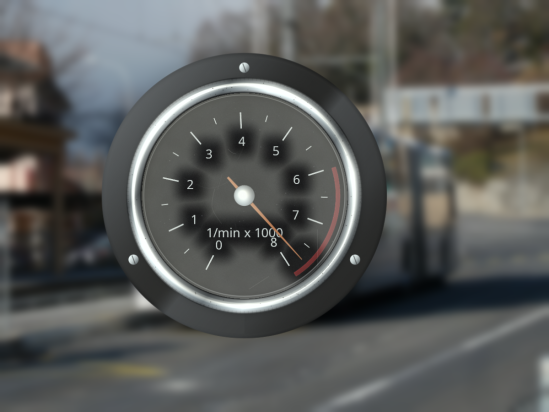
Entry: 7750 rpm
